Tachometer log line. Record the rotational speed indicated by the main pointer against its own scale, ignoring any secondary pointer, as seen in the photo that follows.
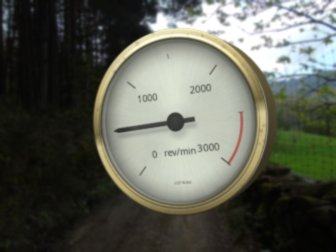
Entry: 500 rpm
